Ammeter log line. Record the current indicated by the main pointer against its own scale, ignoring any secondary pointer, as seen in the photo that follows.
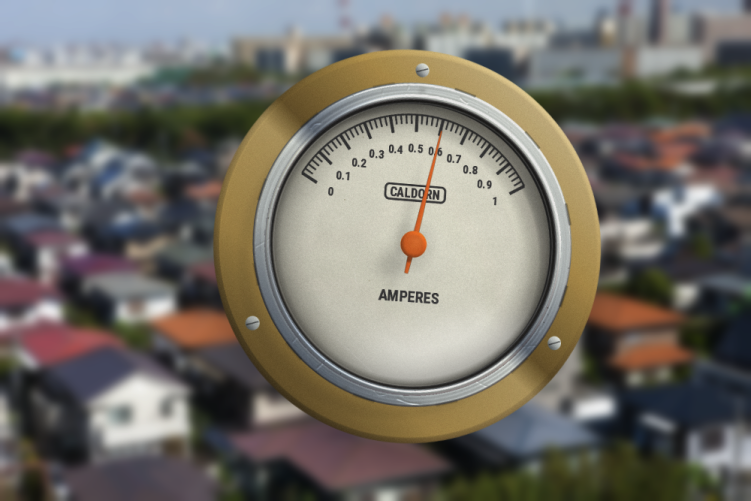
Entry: 0.6 A
